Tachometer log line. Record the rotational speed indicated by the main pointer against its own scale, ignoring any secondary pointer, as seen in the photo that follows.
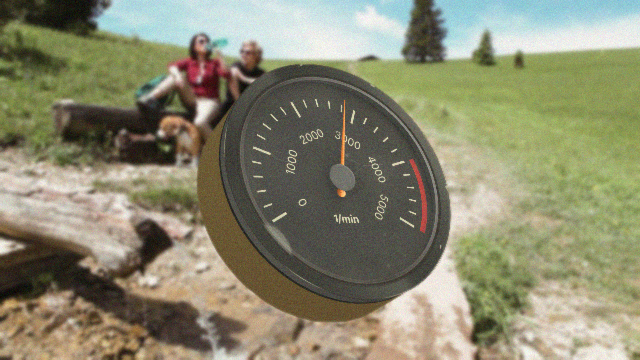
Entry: 2800 rpm
